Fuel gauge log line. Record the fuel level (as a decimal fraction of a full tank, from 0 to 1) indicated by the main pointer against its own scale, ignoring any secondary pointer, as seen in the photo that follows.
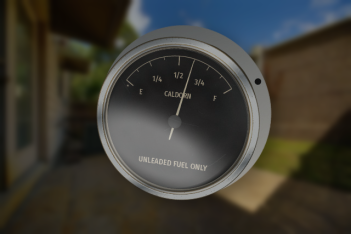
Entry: 0.625
